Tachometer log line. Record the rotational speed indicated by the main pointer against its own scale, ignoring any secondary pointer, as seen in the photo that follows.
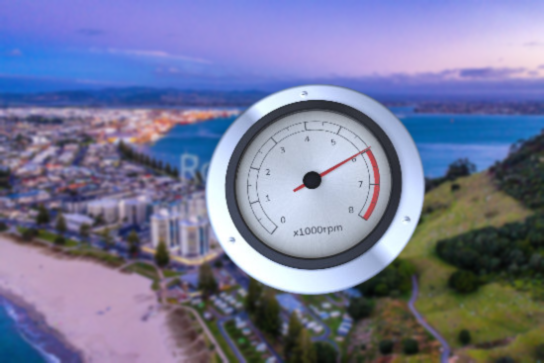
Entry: 6000 rpm
